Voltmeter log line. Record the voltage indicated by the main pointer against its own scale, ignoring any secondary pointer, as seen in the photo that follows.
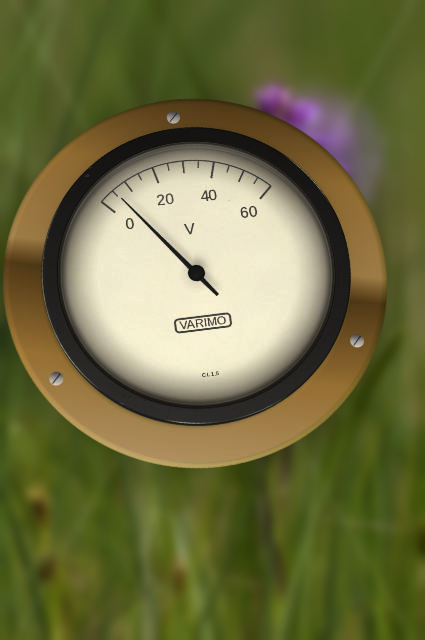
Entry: 5 V
